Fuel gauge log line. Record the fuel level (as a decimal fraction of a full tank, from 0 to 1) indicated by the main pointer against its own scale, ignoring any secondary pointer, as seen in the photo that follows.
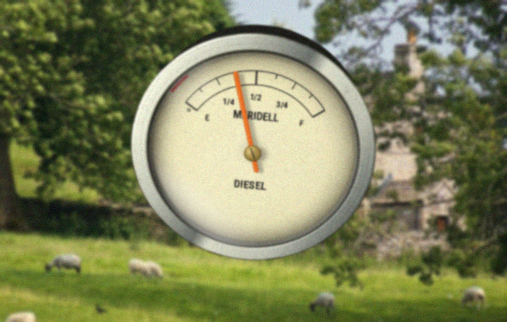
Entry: 0.375
